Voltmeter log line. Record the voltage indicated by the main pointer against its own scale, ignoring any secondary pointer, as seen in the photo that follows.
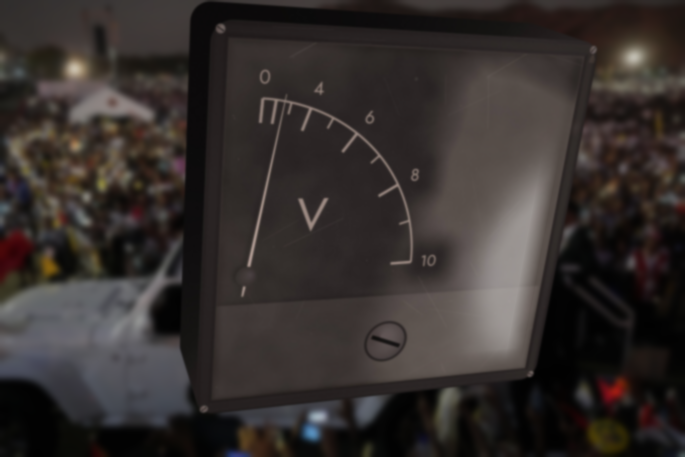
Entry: 2.5 V
